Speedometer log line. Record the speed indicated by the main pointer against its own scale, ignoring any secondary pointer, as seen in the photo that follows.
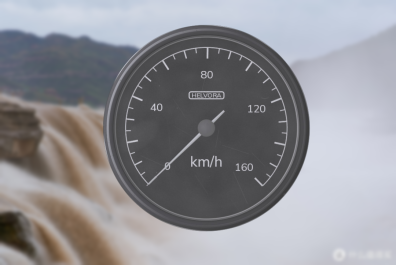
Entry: 0 km/h
